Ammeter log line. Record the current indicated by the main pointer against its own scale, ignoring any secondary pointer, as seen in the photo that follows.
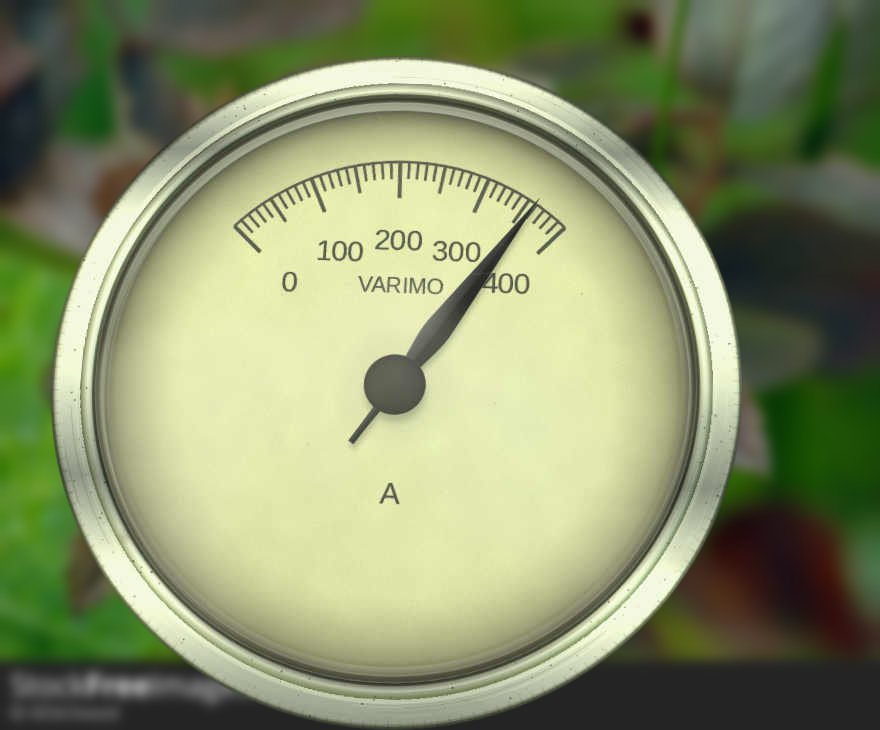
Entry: 360 A
